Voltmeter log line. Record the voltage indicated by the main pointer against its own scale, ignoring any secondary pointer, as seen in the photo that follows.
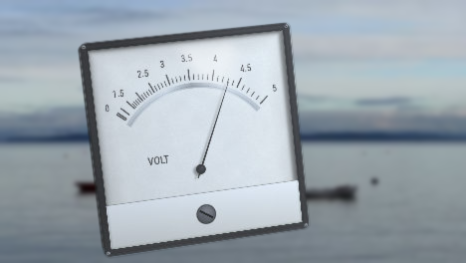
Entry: 4.3 V
